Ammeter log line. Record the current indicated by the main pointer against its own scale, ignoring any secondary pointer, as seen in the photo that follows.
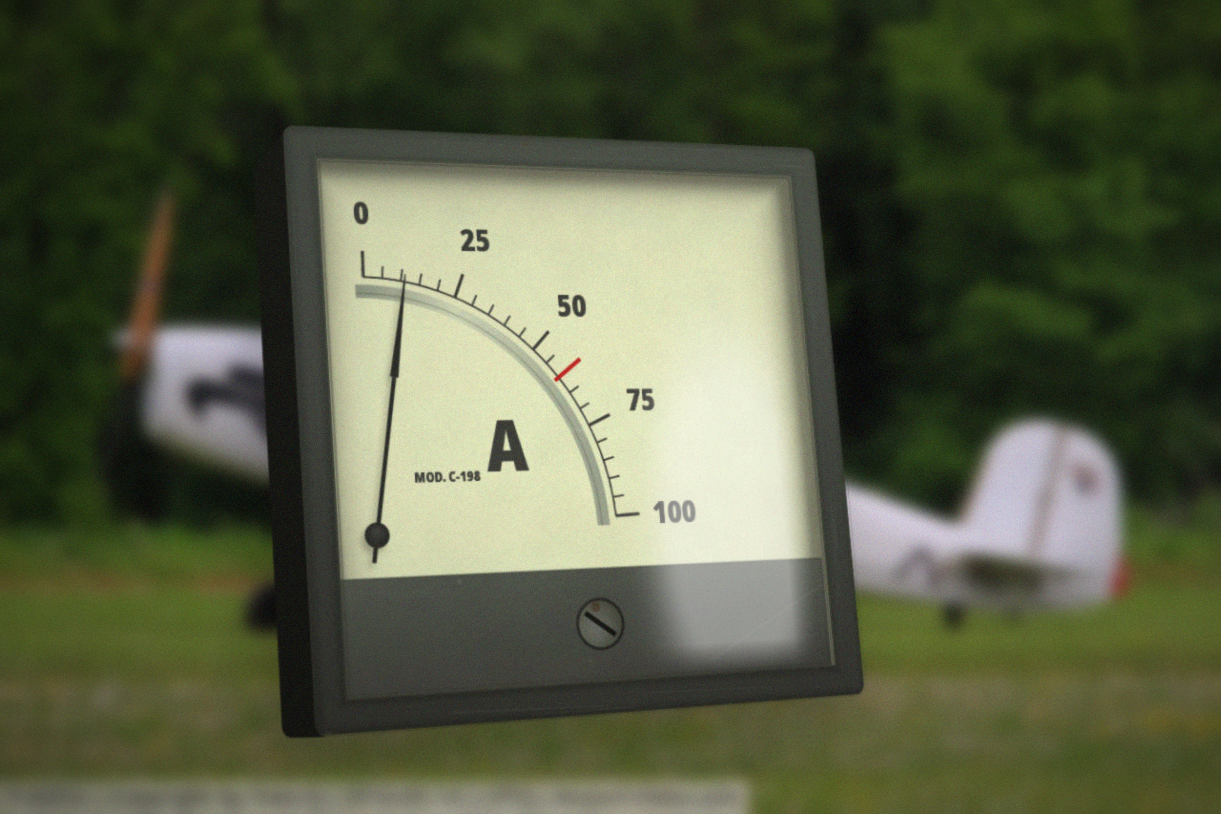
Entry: 10 A
